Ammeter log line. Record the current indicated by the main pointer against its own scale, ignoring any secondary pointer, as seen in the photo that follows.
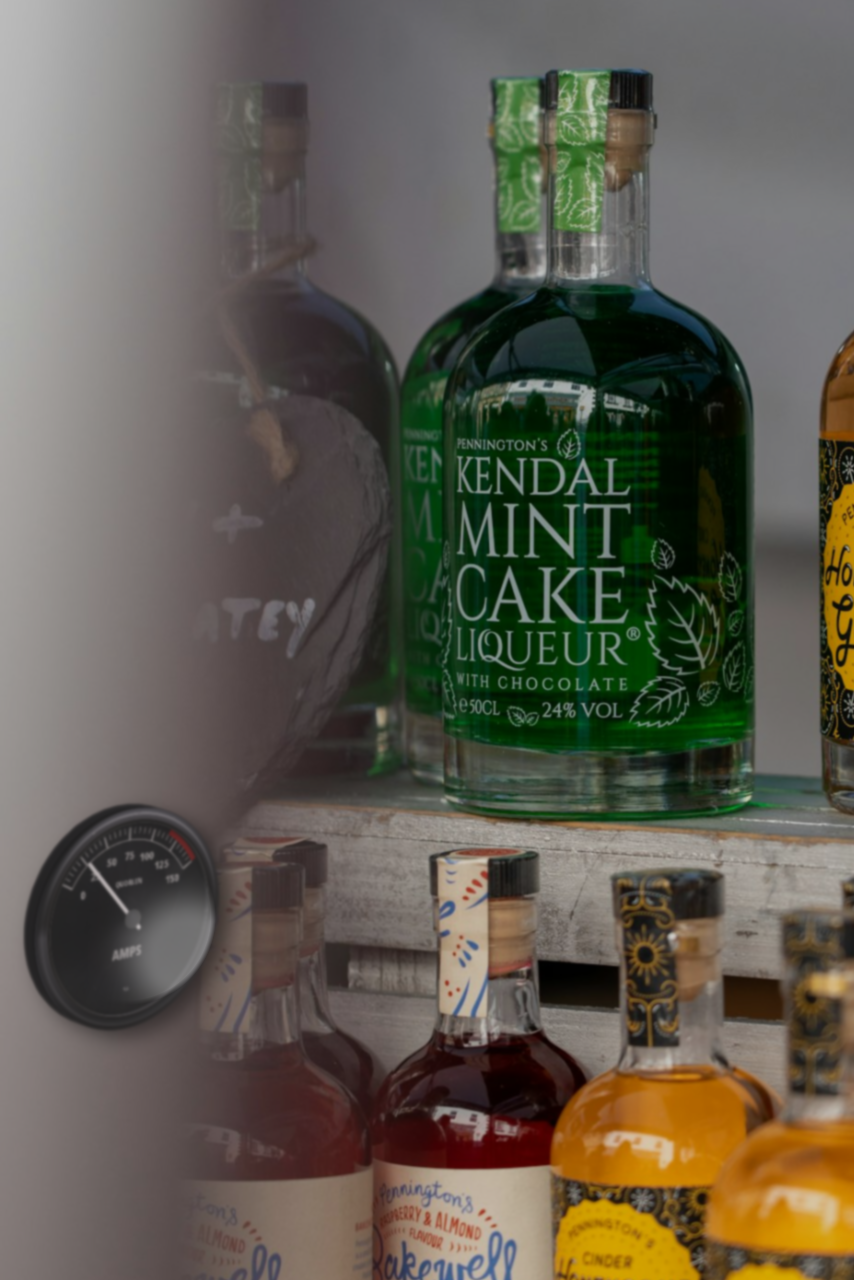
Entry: 25 A
